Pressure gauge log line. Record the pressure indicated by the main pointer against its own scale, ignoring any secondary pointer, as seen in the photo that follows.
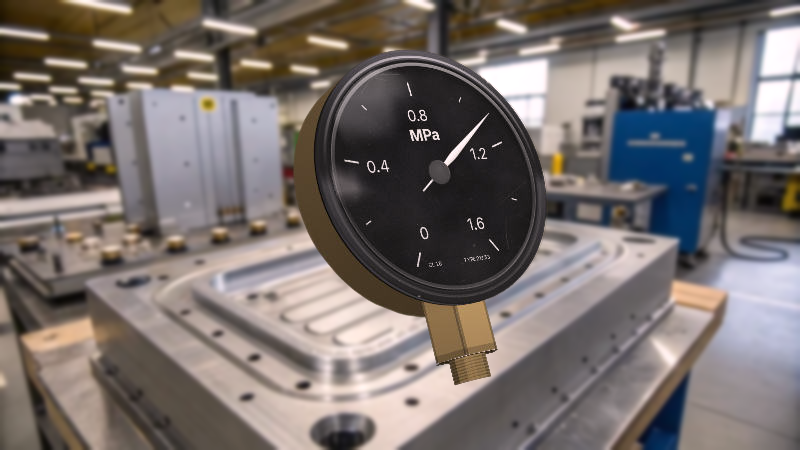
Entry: 1.1 MPa
